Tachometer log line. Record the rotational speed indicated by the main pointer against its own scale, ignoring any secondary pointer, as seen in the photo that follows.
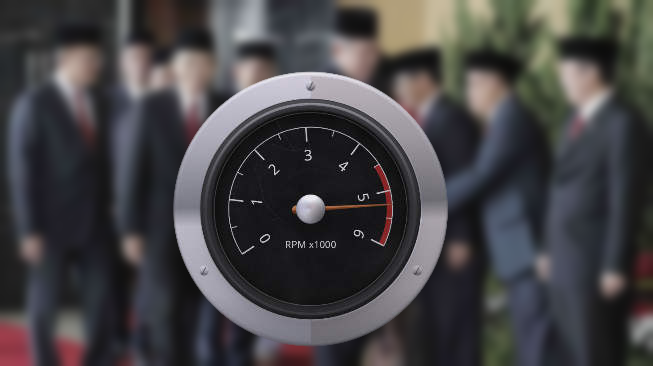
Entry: 5250 rpm
